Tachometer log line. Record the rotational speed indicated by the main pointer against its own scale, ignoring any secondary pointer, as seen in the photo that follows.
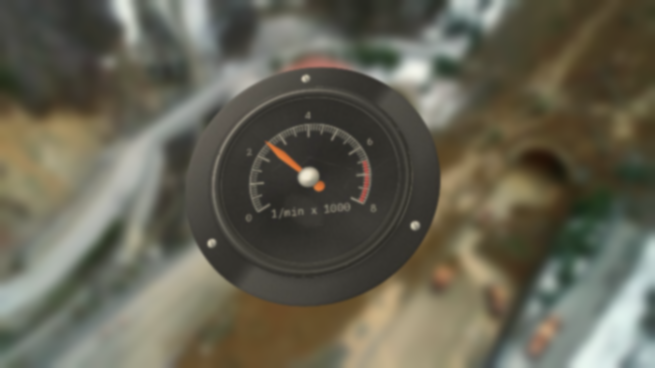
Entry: 2500 rpm
